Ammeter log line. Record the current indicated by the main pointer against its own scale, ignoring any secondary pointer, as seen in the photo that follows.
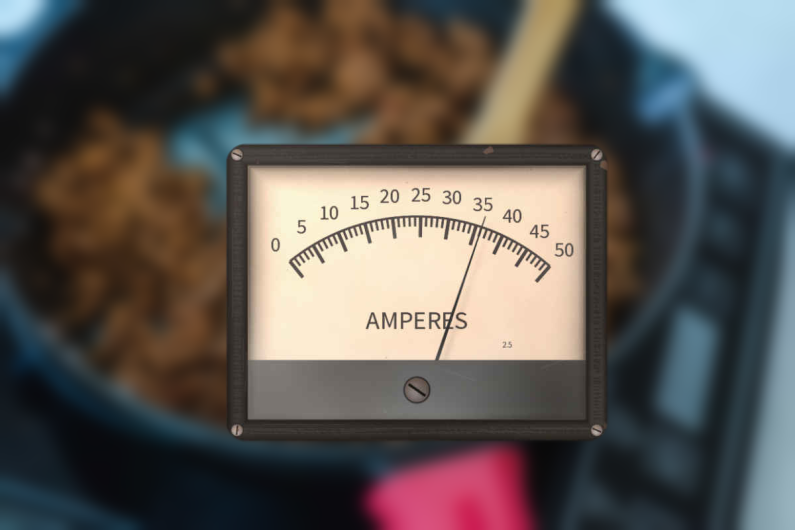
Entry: 36 A
